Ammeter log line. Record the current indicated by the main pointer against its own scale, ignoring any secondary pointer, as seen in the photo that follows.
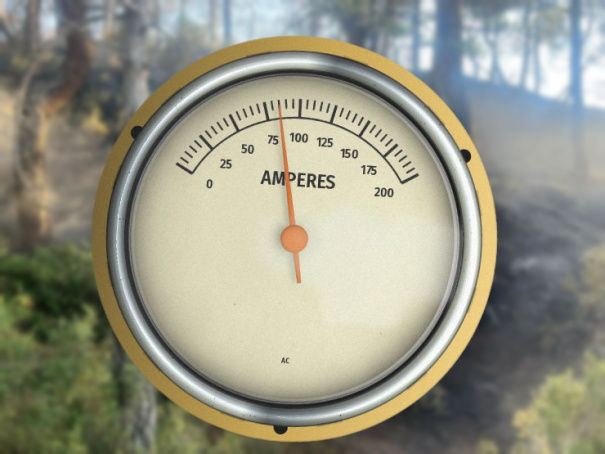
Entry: 85 A
